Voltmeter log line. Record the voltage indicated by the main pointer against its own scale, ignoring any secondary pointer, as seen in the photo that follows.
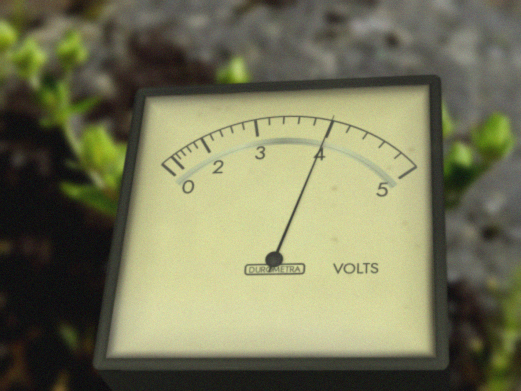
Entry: 4 V
